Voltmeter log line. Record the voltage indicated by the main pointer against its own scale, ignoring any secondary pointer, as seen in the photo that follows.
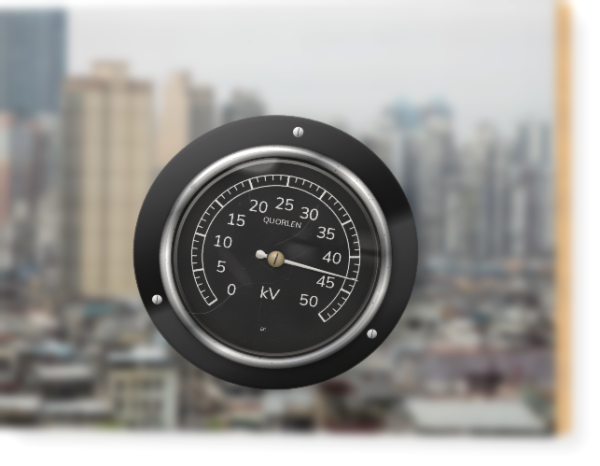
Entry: 43 kV
